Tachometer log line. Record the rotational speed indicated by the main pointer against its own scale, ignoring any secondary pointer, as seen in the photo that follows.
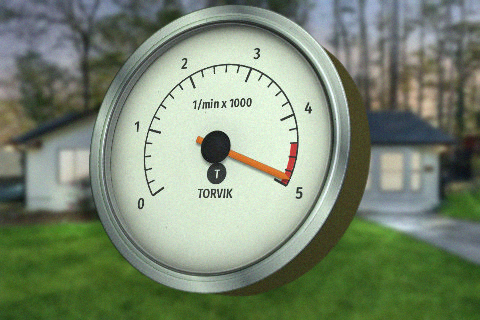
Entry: 4900 rpm
